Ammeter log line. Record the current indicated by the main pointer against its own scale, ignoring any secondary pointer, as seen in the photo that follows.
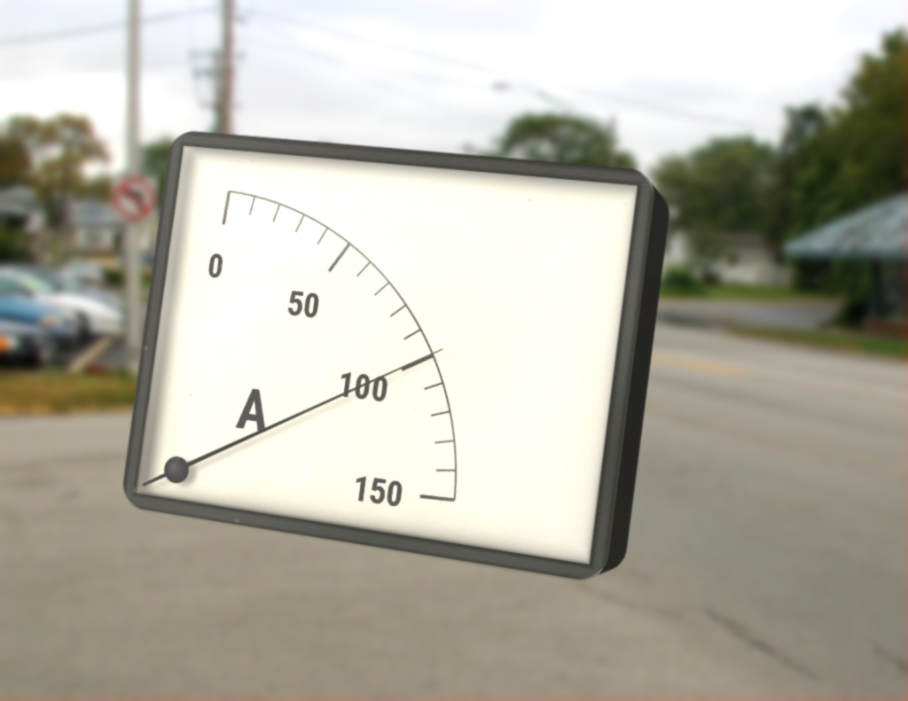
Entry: 100 A
